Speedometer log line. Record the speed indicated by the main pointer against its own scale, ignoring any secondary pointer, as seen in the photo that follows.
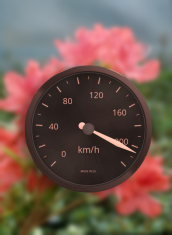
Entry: 205 km/h
